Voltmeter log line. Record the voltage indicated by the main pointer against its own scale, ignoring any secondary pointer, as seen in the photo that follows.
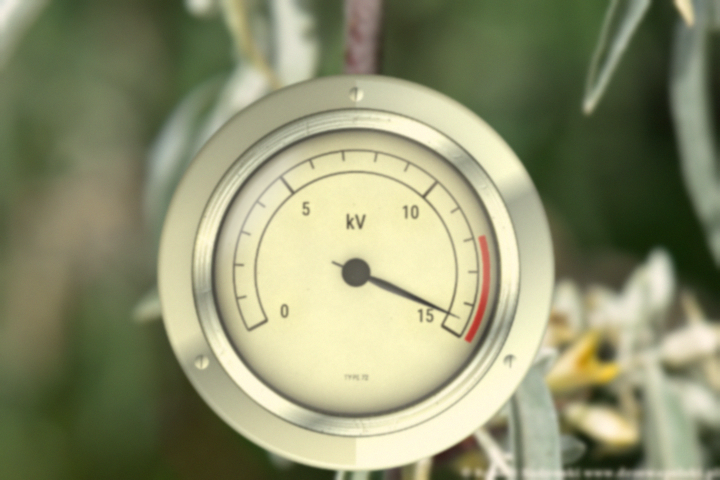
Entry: 14.5 kV
